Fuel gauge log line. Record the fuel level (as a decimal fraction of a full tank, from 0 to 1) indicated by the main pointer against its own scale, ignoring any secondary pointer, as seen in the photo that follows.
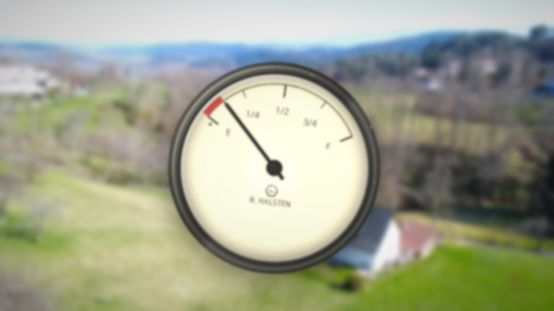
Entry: 0.125
